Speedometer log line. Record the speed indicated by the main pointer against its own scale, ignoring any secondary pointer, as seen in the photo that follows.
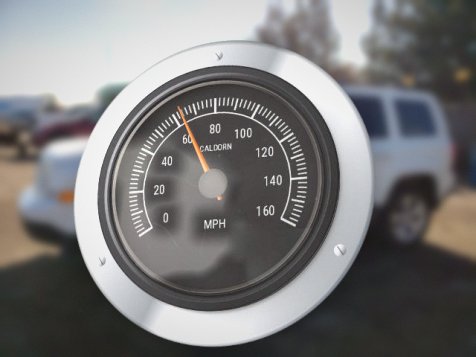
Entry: 64 mph
